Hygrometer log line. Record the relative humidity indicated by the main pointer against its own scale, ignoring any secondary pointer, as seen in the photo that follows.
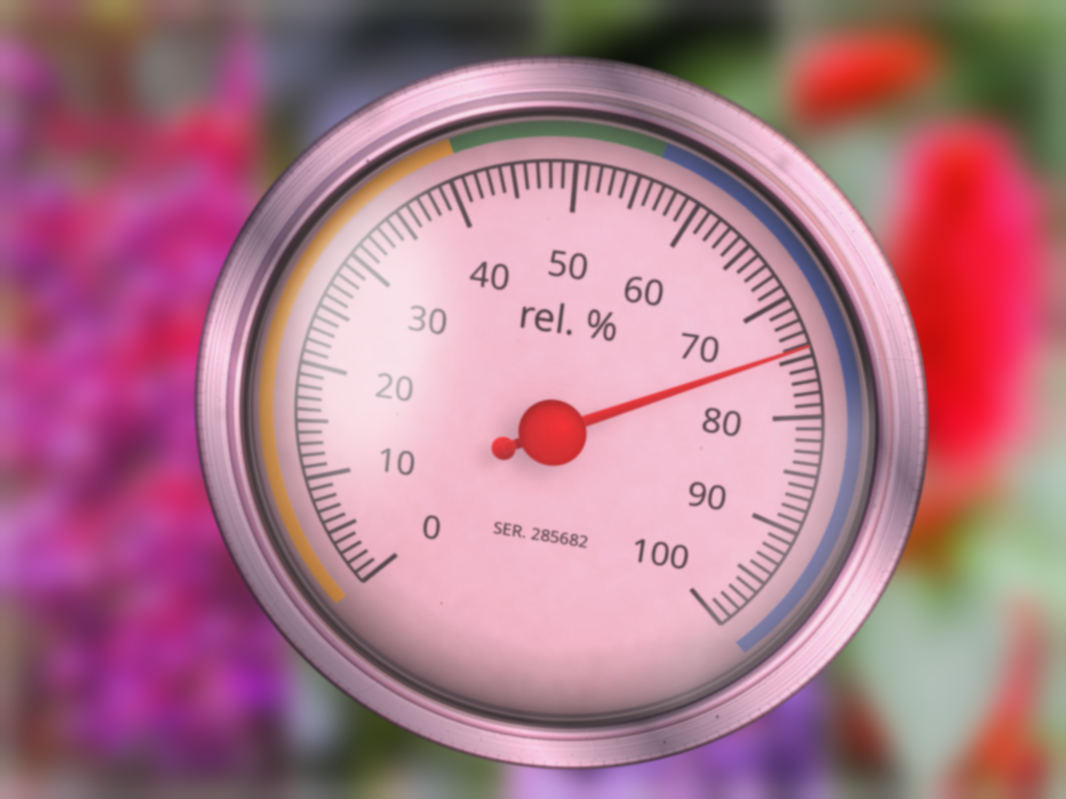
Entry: 74 %
